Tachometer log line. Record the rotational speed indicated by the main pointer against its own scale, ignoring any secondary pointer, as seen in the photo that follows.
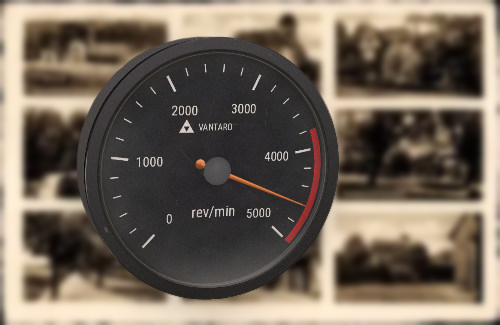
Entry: 4600 rpm
